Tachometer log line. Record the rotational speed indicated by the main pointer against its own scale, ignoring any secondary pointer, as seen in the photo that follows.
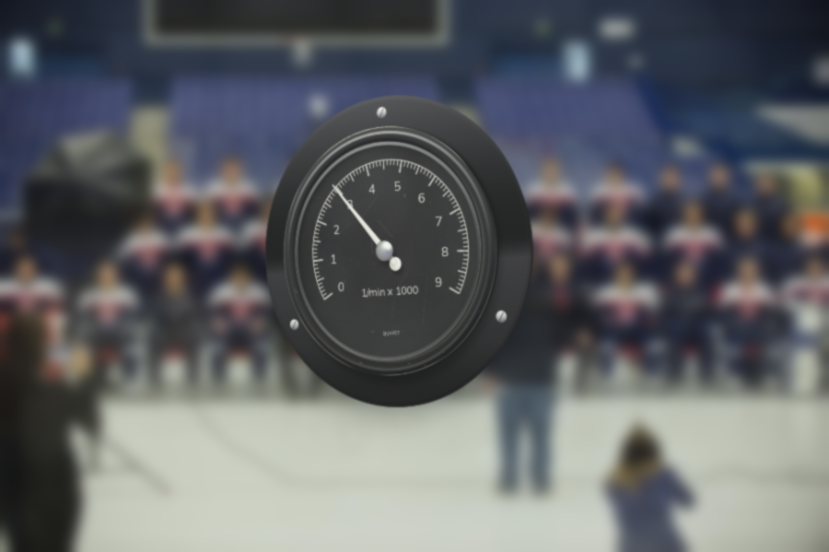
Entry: 3000 rpm
